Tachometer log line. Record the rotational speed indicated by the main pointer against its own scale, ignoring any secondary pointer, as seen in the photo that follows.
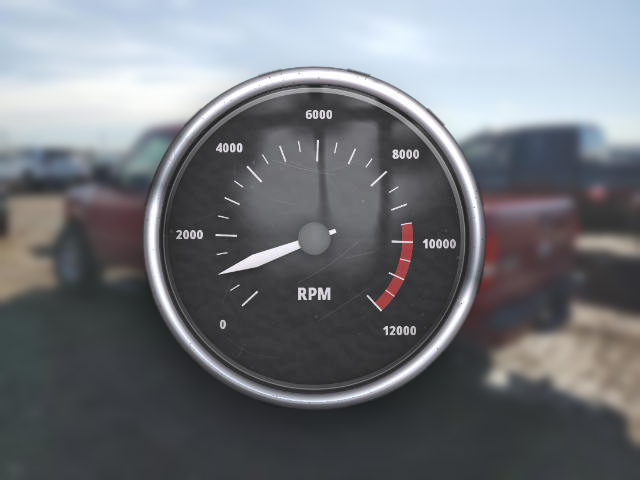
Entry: 1000 rpm
